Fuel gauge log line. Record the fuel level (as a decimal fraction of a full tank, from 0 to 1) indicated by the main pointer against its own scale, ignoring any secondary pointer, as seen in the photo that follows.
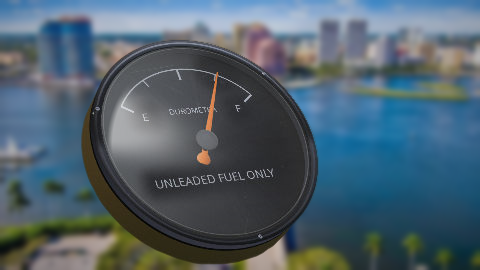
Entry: 0.75
